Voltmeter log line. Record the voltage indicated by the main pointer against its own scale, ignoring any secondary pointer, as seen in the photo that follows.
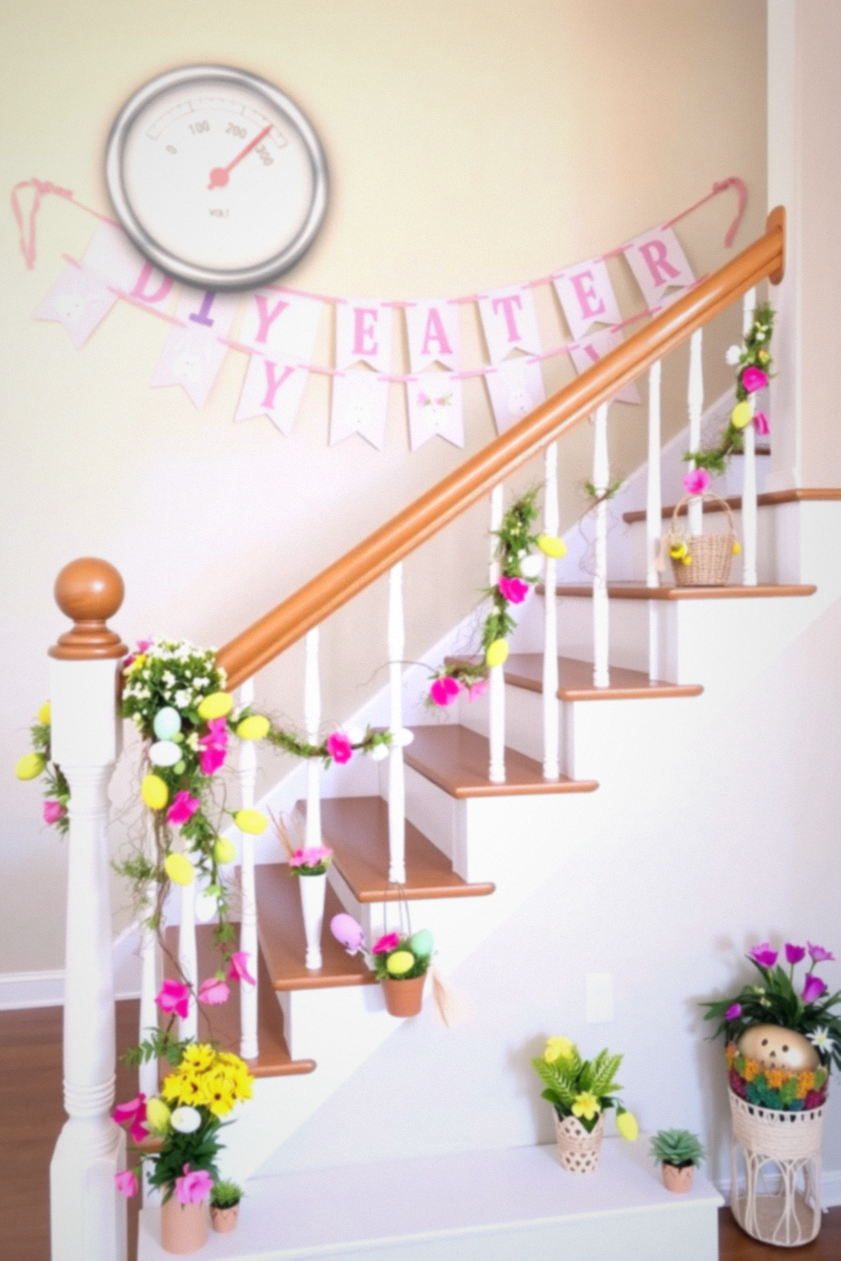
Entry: 260 V
